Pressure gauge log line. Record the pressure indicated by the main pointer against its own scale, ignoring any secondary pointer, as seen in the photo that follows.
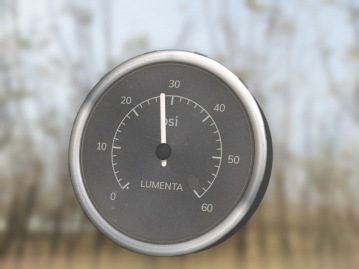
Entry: 28 psi
